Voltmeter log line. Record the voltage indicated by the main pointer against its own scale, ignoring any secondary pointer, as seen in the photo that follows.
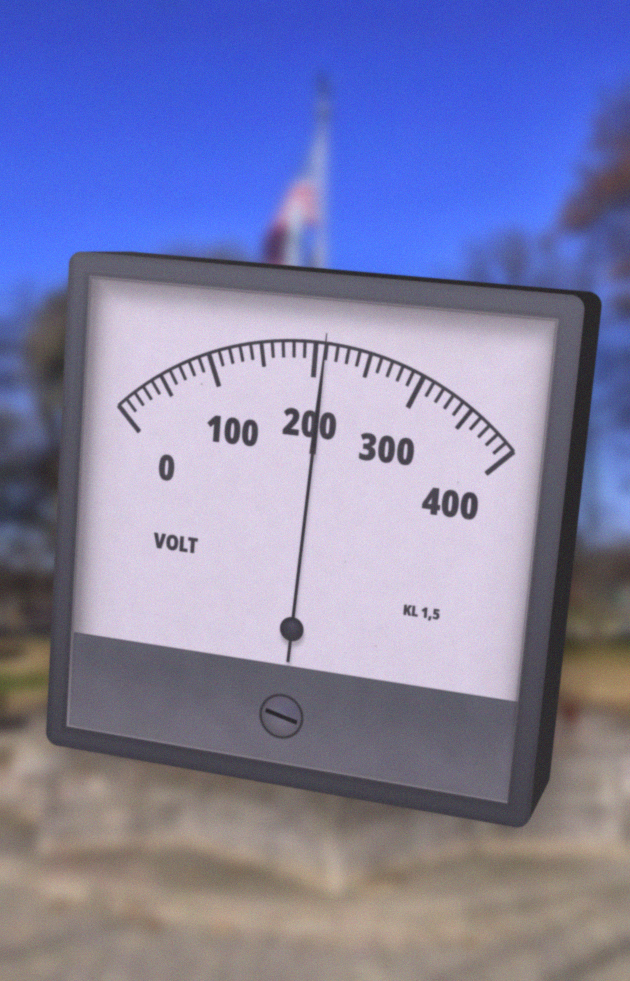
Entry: 210 V
